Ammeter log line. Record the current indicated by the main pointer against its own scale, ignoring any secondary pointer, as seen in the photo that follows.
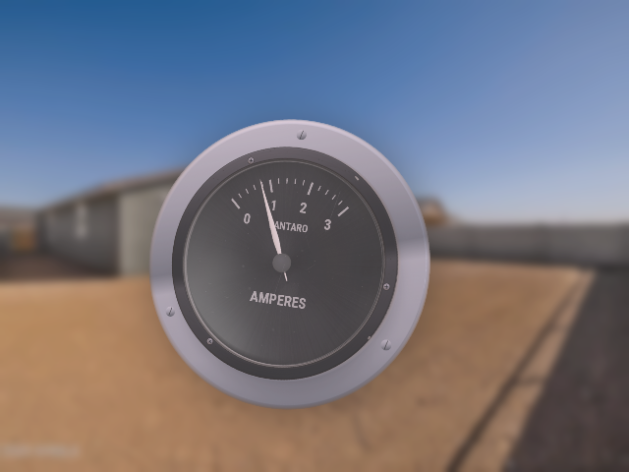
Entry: 0.8 A
